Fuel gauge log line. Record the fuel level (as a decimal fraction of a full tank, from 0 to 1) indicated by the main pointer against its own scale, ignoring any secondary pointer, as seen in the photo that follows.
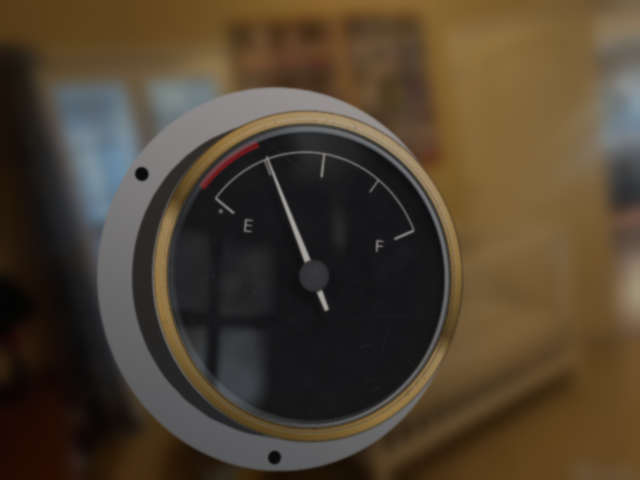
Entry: 0.25
